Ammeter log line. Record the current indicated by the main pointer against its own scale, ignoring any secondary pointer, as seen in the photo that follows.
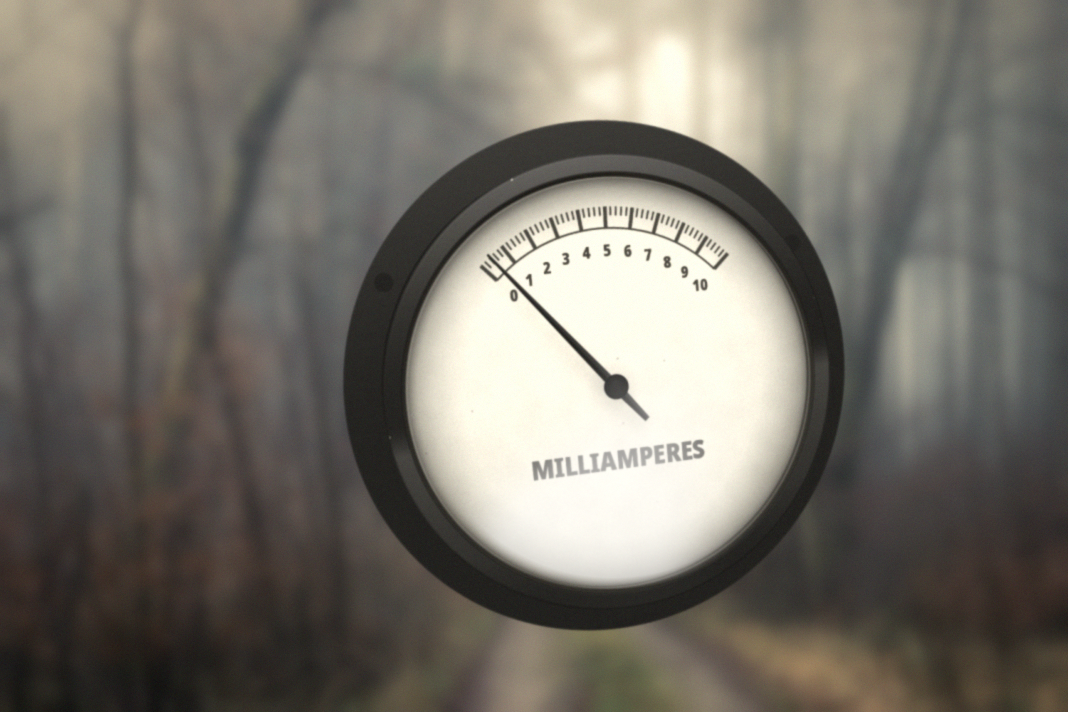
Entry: 0.4 mA
